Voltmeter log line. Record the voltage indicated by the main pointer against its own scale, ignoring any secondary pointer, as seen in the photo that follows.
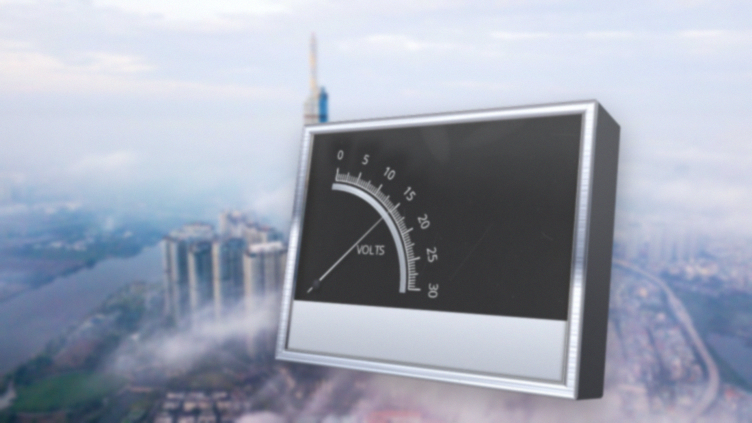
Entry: 15 V
